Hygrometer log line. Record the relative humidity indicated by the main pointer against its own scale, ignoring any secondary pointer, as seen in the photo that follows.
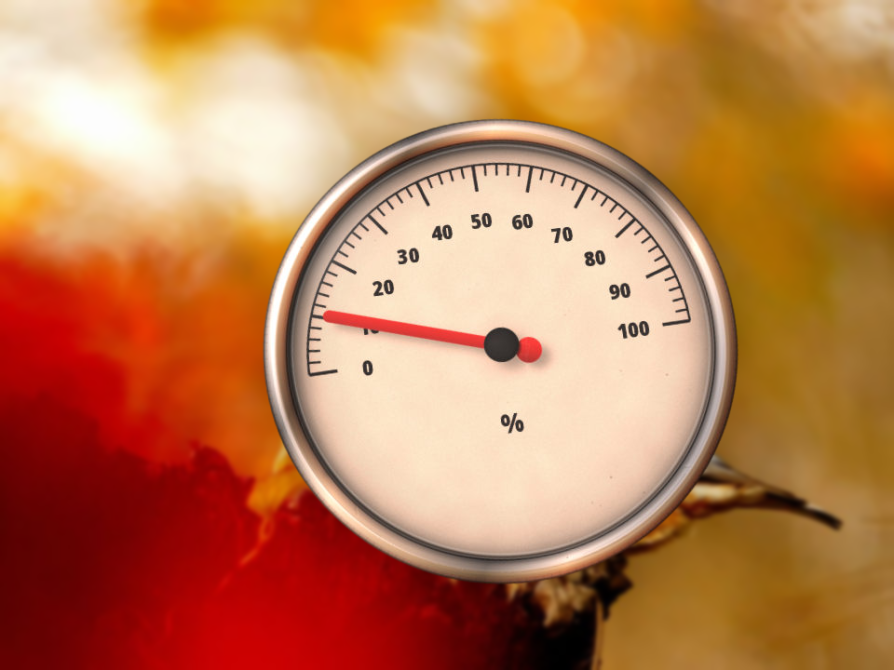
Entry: 10 %
